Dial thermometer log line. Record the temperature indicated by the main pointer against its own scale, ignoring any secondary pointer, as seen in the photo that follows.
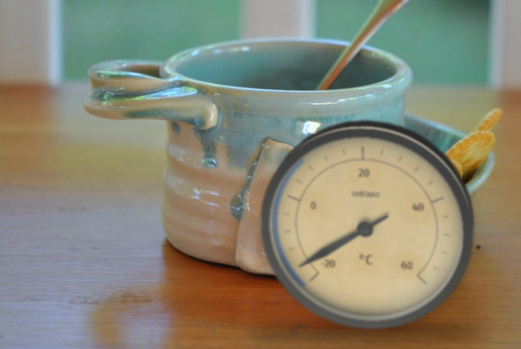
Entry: -16 °C
